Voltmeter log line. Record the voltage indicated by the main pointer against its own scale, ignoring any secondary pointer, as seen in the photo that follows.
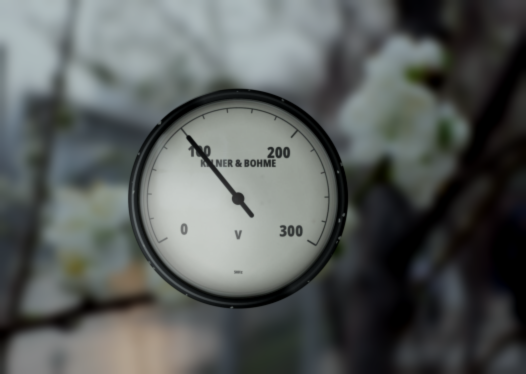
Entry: 100 V
